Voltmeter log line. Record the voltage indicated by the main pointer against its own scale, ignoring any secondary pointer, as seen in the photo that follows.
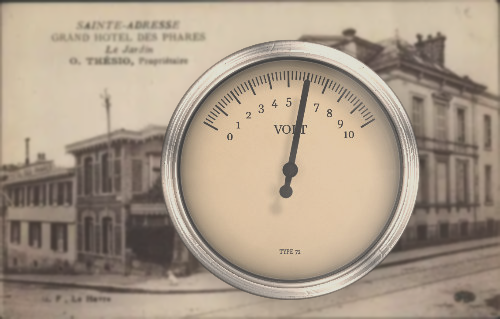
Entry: 6 V
